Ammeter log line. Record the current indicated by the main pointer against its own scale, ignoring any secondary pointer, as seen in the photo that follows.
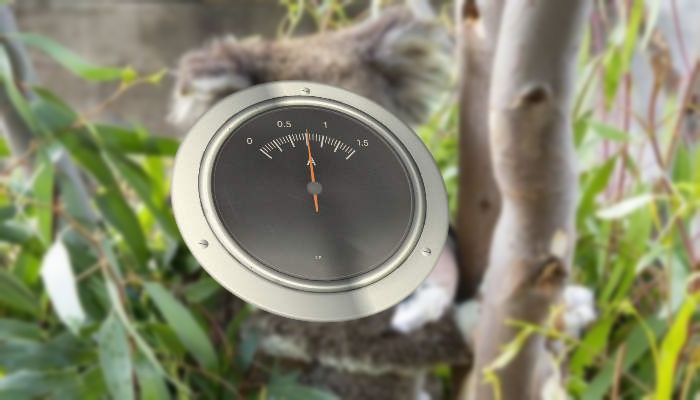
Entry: 0.75 A
